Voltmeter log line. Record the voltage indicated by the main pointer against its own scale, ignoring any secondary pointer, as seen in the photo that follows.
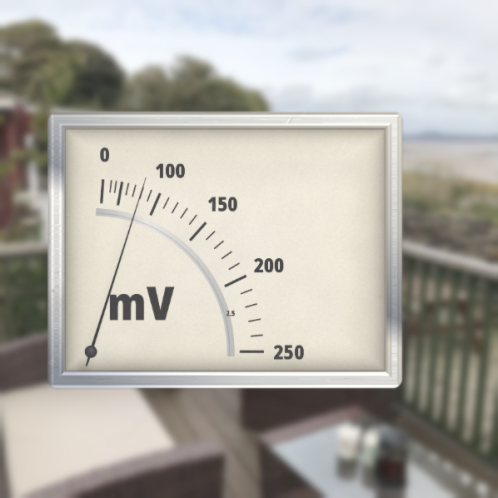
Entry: 80 mV
